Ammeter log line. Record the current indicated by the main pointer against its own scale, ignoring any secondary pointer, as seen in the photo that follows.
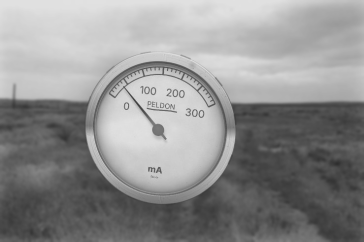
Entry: 40 mA
